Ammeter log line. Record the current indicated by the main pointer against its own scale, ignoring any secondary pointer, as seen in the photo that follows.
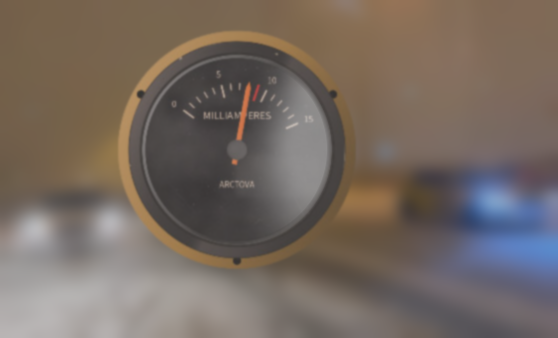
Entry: 8 mA
